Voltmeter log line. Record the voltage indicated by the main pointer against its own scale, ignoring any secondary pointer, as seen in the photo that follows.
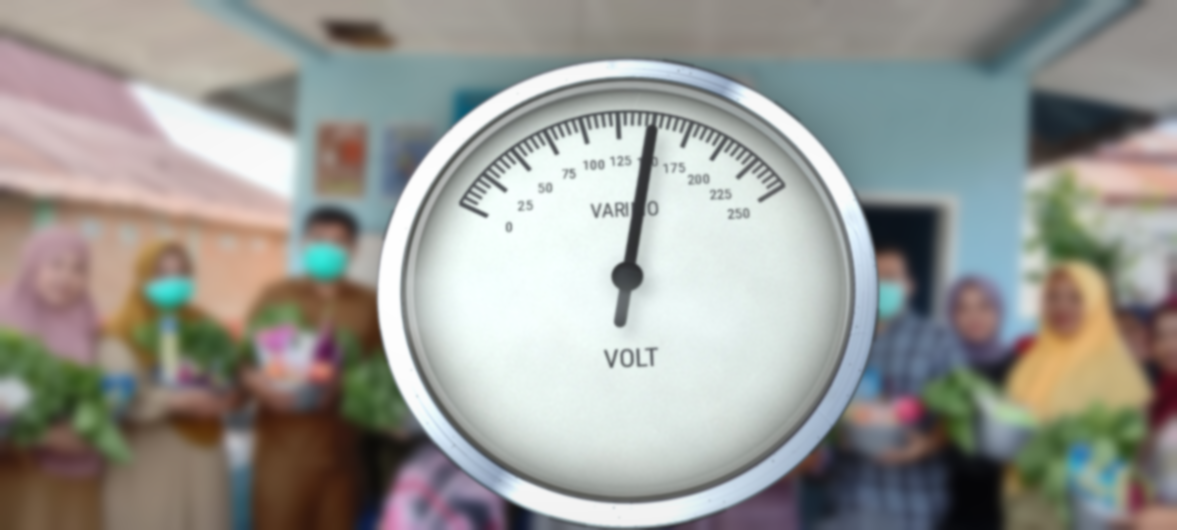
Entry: 150 V
